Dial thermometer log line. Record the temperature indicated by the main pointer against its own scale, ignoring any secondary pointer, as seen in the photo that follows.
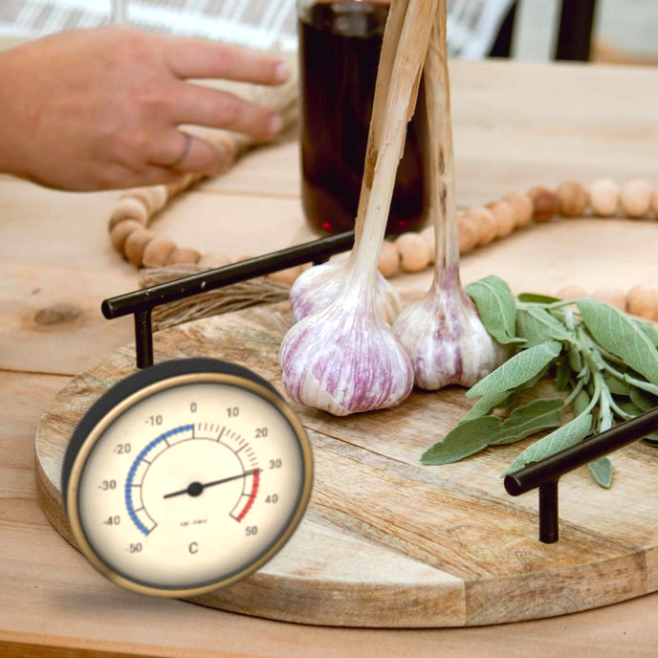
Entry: 30 °C
